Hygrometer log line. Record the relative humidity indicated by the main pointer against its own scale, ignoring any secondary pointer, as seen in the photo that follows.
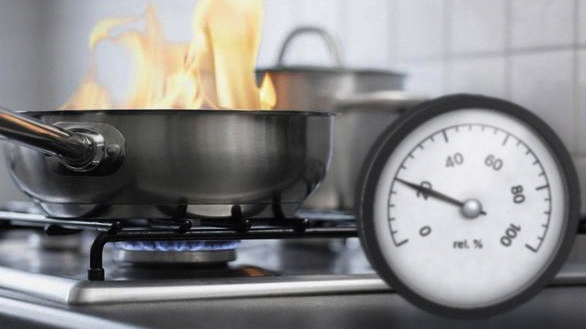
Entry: 20 %
